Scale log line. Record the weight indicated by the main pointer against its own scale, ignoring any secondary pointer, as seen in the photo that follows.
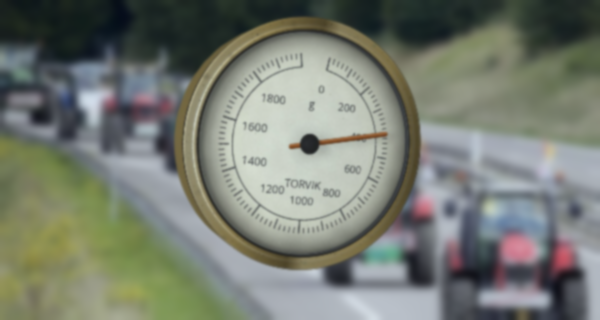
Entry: 400 g
